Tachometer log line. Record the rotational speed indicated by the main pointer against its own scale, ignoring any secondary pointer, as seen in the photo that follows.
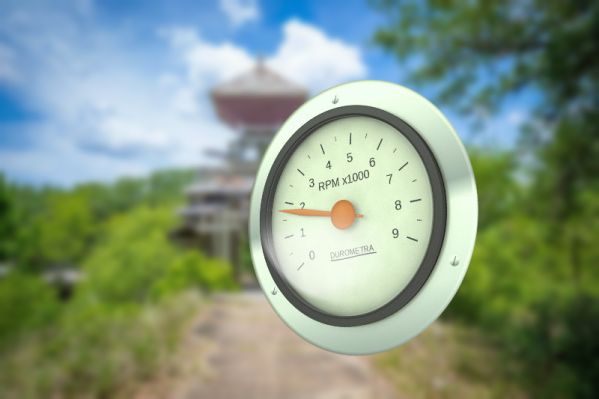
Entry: 1750 rpm
